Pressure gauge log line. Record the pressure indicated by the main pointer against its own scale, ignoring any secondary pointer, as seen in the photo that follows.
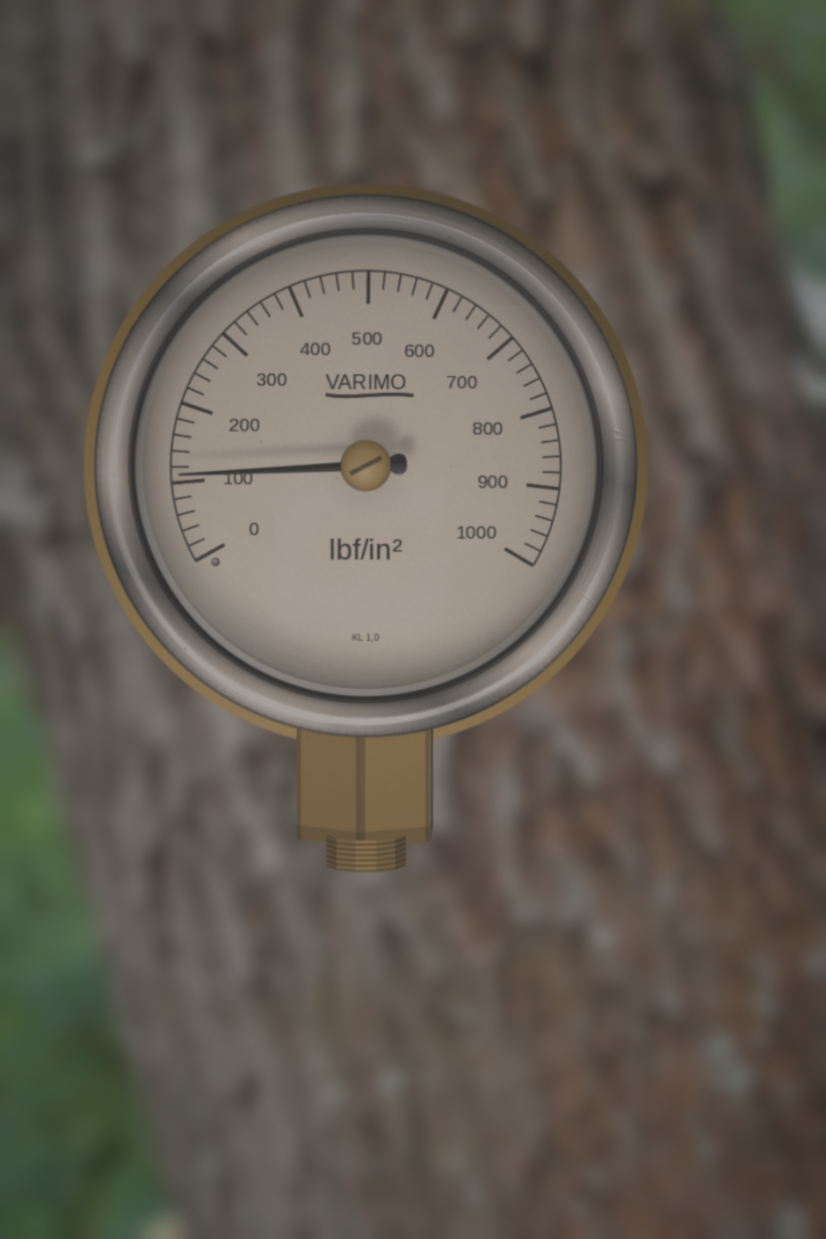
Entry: 110 psi
